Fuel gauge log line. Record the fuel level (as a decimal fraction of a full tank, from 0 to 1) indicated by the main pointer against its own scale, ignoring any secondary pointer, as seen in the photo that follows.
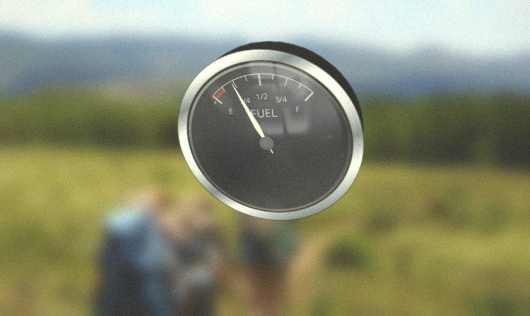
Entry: 0.25
